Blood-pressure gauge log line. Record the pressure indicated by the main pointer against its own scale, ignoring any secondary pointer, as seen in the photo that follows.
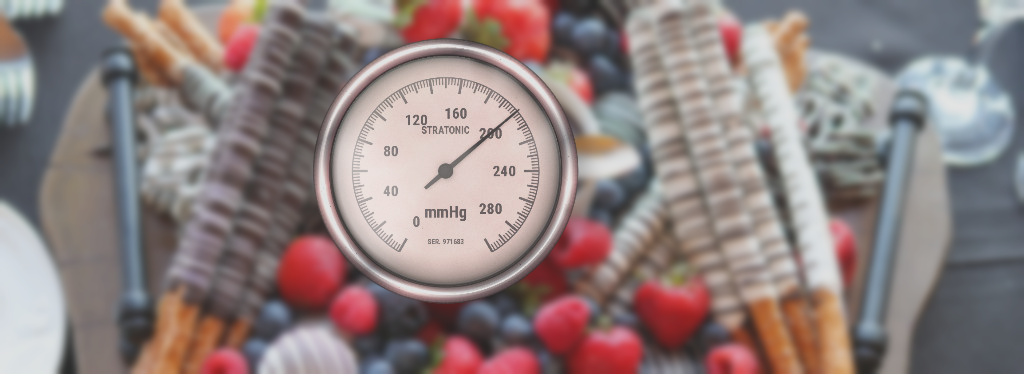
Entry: 200 mmHg
